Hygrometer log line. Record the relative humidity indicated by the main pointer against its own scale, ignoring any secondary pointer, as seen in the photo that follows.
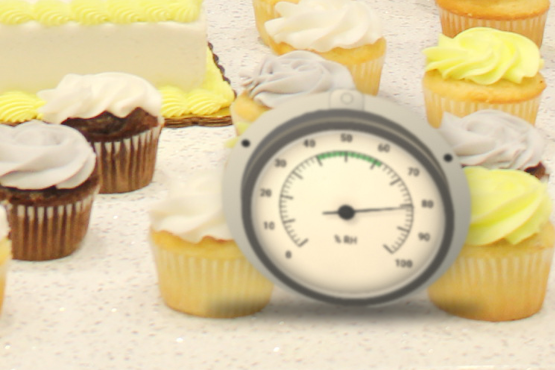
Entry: 80 %
